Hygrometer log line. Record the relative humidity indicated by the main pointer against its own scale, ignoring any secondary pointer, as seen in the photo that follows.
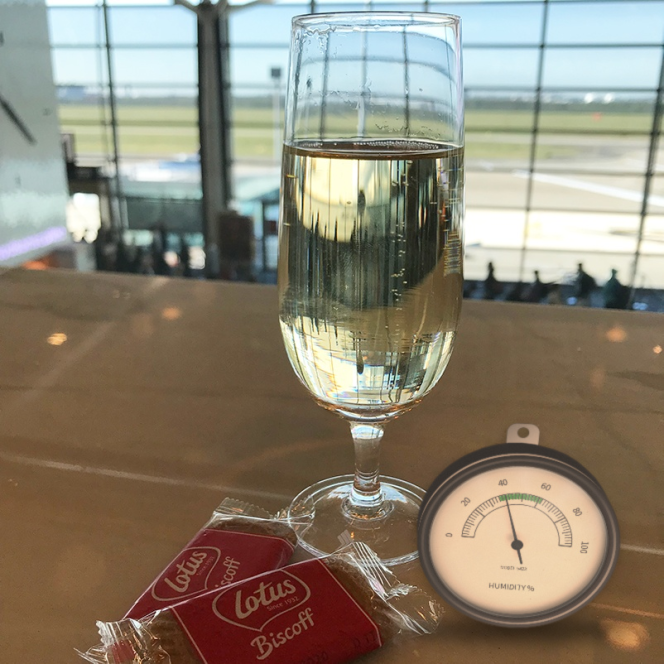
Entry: 40 %
